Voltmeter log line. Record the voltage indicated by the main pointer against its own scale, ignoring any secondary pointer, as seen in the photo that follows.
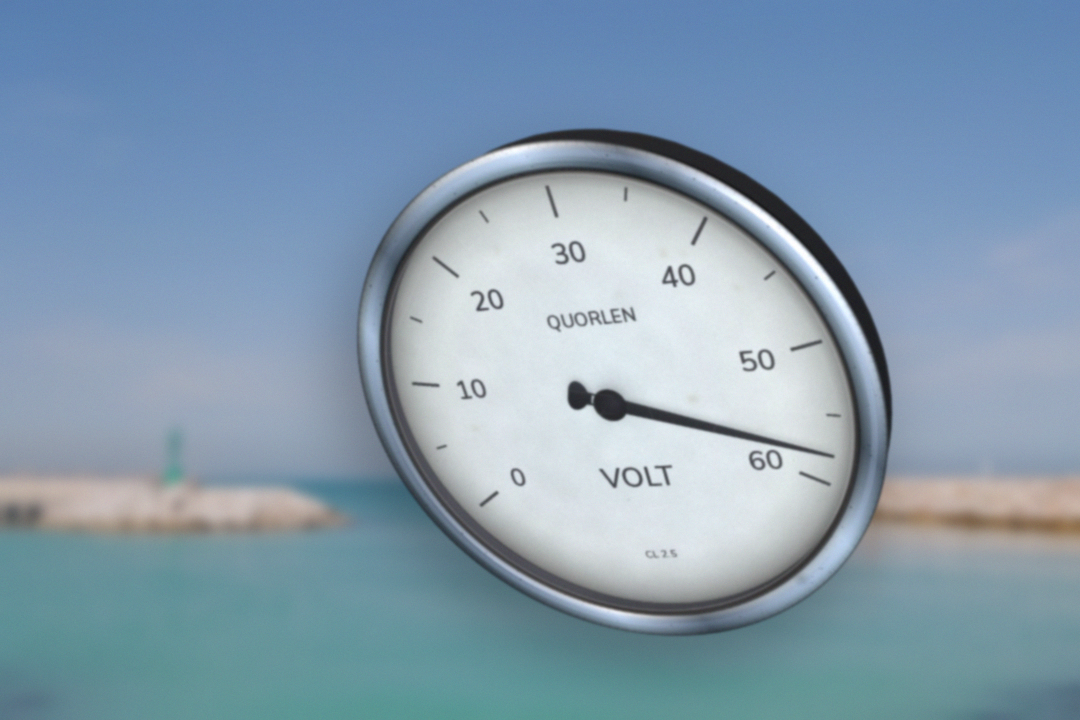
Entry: 57.5 V
